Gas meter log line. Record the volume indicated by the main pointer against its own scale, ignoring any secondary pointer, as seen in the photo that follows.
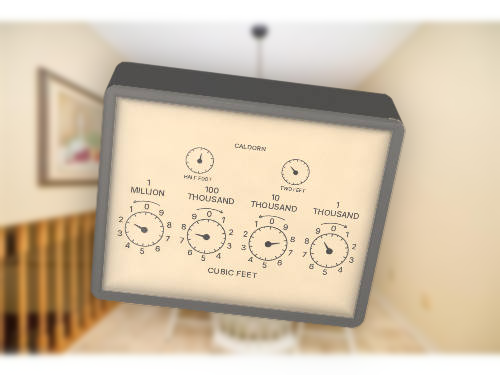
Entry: 177900 ft³
